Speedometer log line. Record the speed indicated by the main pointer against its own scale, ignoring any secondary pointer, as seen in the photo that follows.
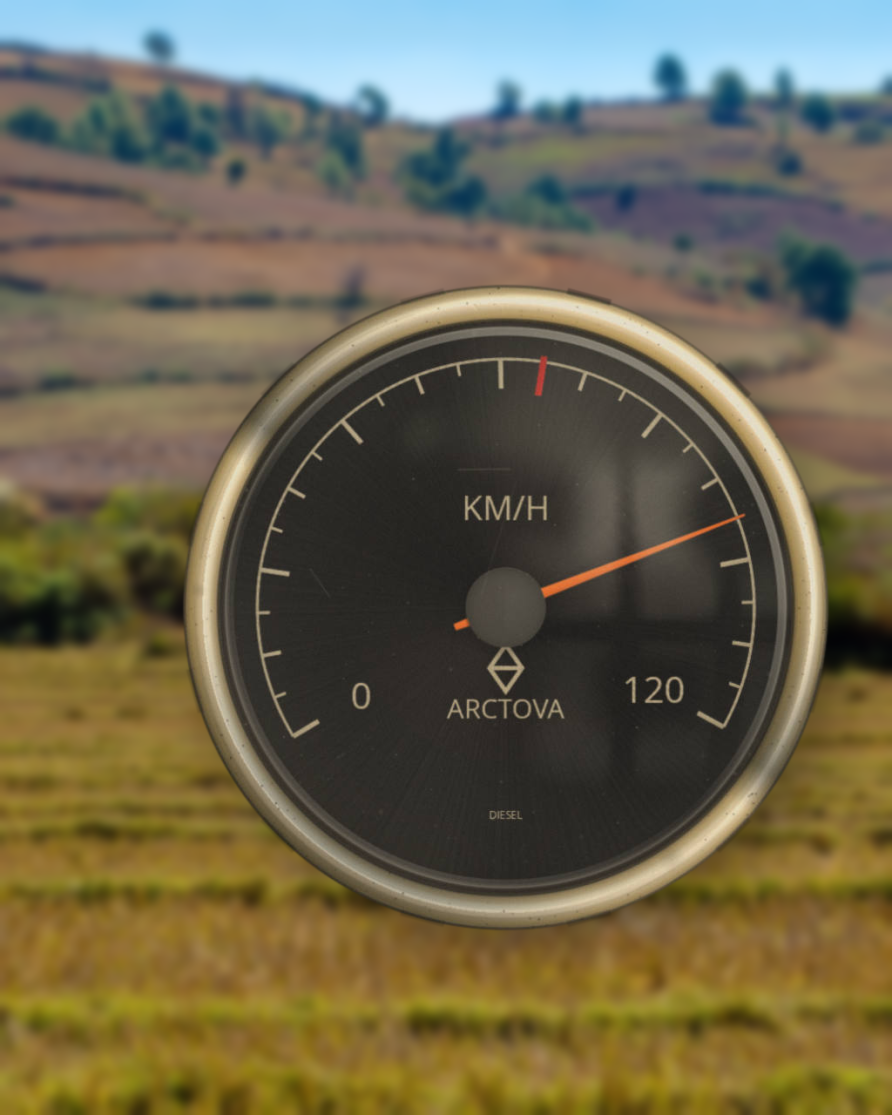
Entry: 95 km/h
